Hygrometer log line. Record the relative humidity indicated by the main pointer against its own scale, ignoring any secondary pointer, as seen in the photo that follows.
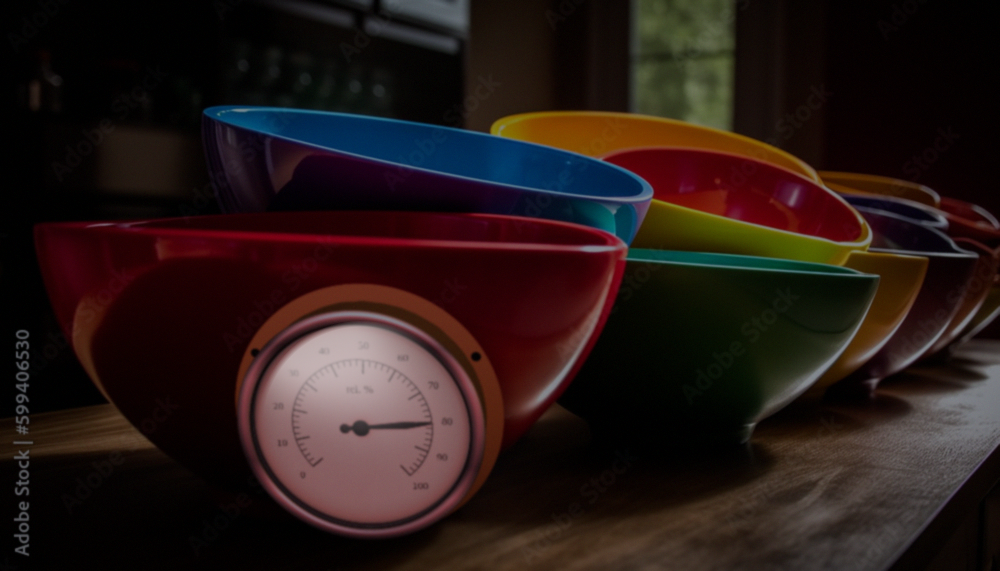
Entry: 80 %
